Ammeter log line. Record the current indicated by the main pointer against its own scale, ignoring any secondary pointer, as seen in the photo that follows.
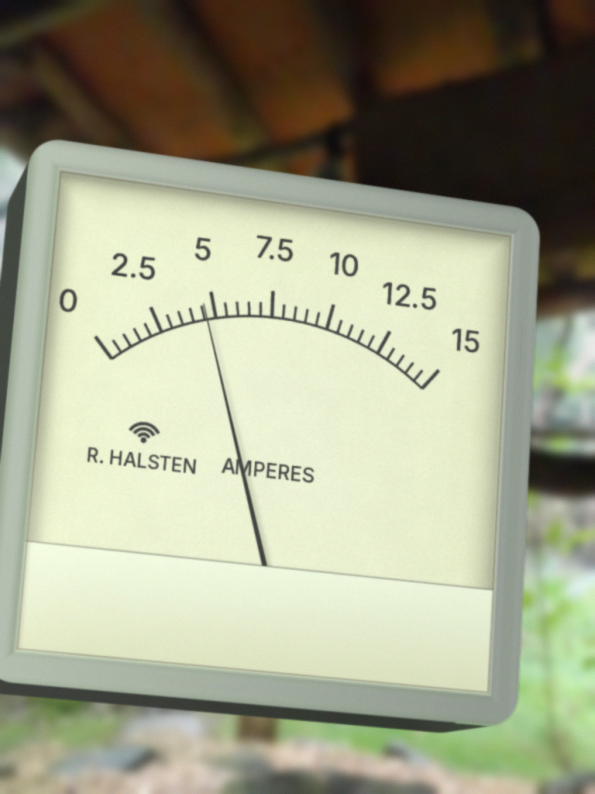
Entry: 4.5 A
